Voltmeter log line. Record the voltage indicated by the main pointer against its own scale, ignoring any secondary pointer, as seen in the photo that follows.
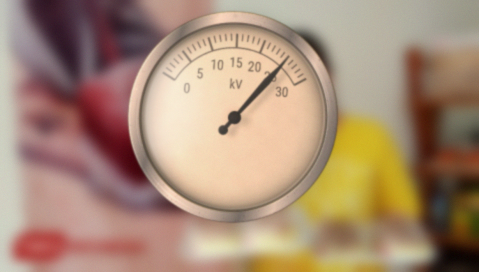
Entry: 25 kV
